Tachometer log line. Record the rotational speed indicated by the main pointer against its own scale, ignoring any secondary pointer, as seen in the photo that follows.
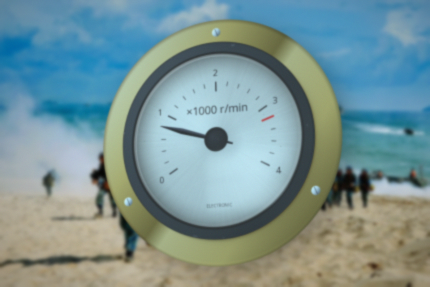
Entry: 800 rpm
